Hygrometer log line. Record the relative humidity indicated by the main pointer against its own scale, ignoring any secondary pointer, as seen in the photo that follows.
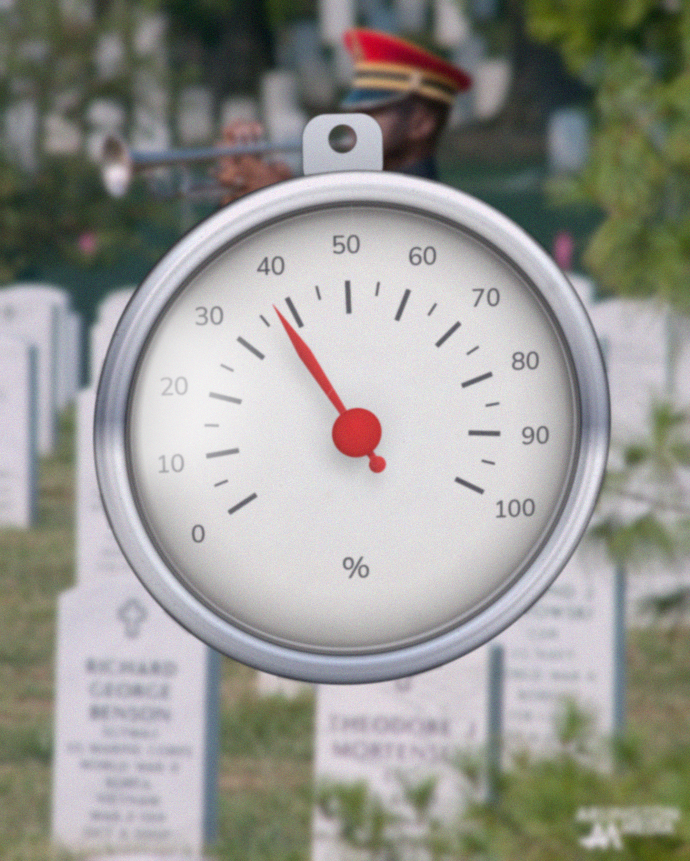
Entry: 37.5 %
